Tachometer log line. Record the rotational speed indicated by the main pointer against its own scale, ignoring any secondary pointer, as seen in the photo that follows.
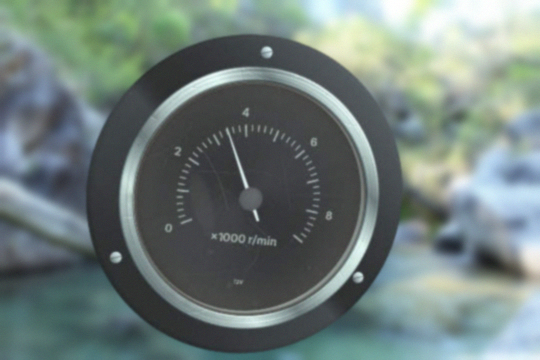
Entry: 3400 rpm
